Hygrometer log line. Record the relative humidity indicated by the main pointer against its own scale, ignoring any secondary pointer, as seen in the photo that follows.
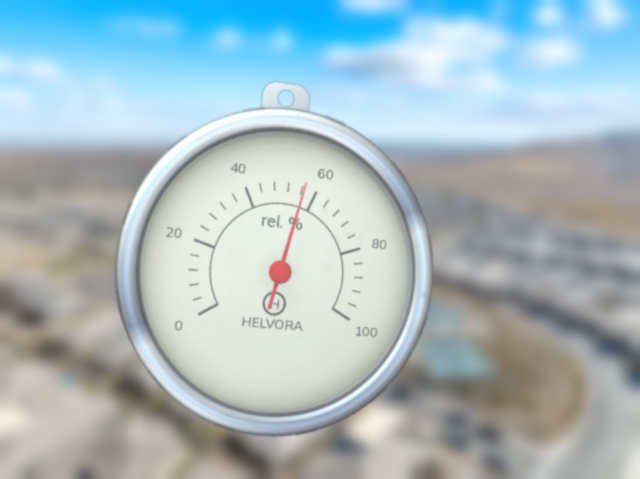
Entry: 56 %
